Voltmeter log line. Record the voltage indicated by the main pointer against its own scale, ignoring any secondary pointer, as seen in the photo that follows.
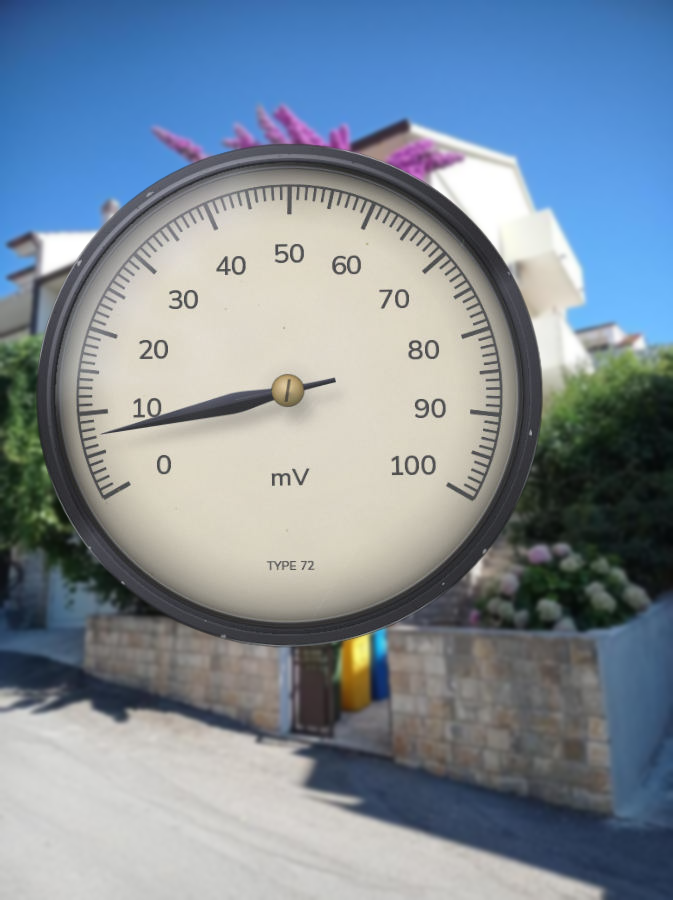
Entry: 7 mV
